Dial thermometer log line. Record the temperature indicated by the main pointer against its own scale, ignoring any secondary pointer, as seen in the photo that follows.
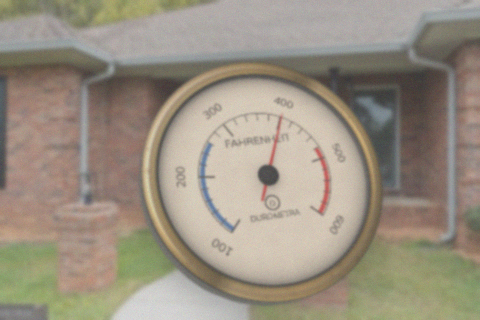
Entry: 400 °F
